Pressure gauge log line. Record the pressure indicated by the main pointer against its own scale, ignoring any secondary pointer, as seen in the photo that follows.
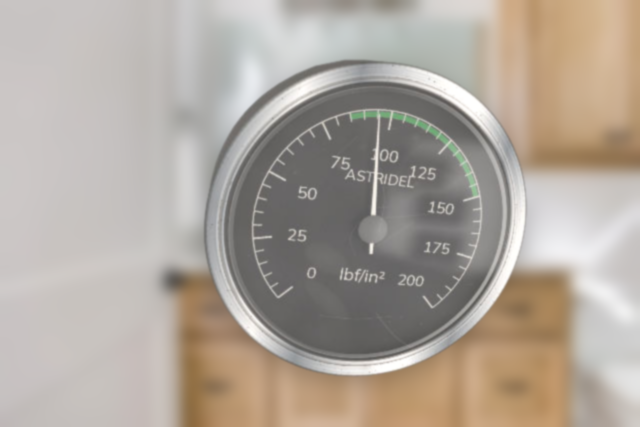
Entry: 95 psi
